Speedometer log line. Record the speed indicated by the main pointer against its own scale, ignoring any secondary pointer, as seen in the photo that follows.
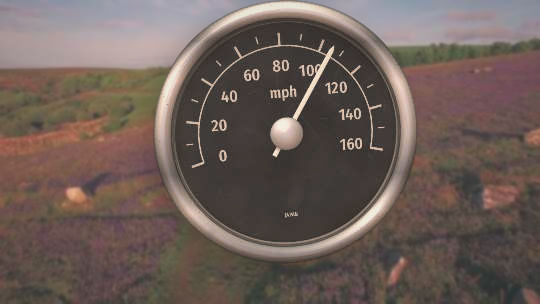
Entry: 105 mph
